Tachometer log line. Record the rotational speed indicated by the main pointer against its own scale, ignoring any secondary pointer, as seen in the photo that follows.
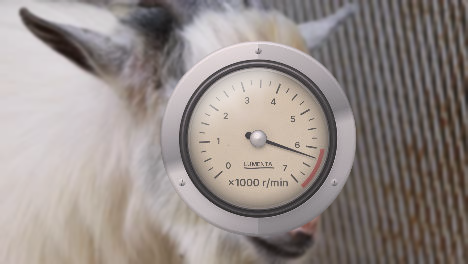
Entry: 6250 rpm
